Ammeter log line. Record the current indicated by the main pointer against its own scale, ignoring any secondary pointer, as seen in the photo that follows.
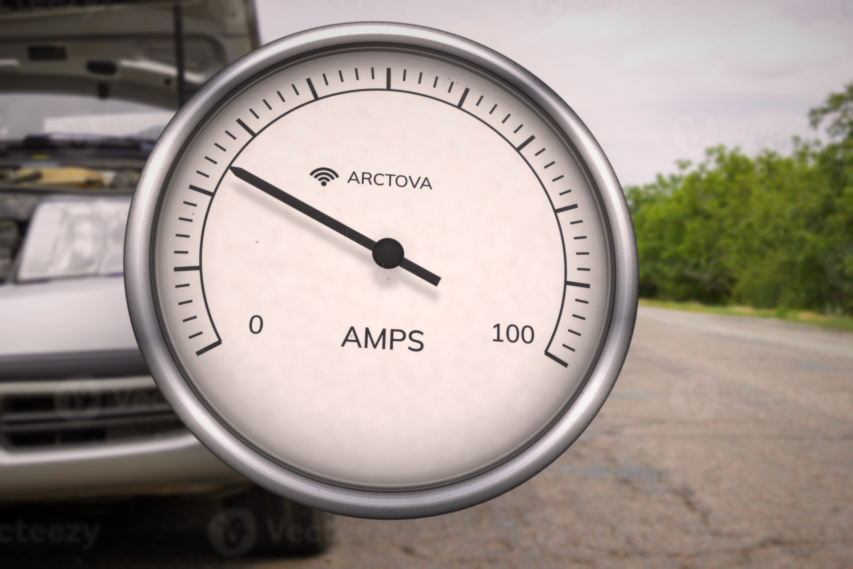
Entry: 24 A
